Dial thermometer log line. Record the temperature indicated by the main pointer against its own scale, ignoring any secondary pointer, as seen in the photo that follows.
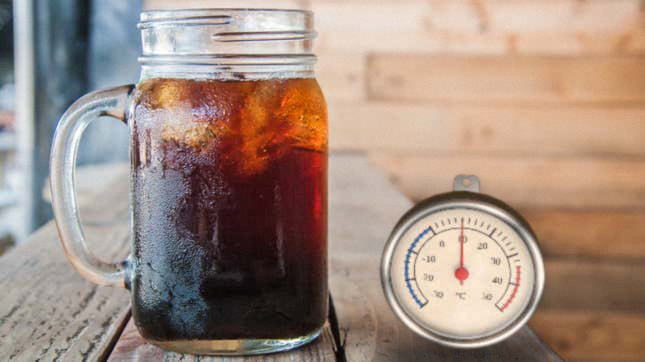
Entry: 10 °C
